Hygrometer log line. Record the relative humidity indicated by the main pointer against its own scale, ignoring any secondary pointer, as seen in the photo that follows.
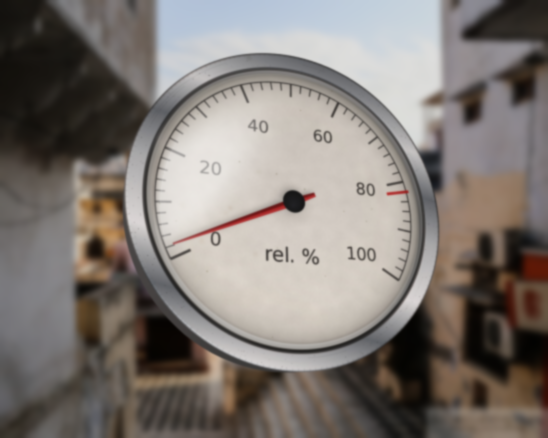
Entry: 2 %
